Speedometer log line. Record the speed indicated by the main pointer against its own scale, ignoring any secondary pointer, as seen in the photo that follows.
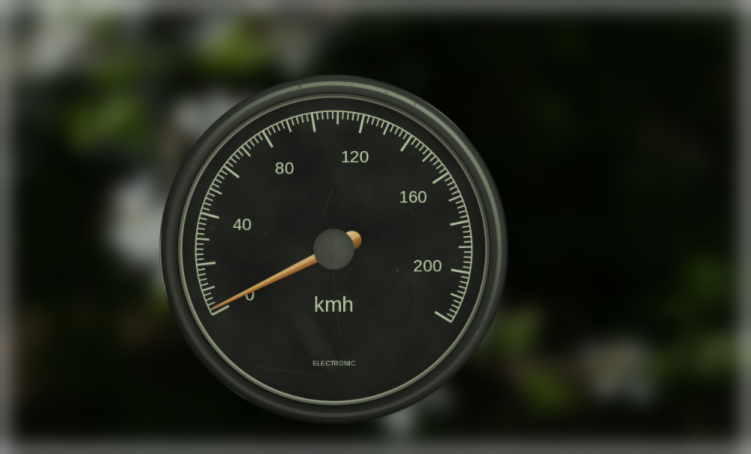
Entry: 2 km/h
